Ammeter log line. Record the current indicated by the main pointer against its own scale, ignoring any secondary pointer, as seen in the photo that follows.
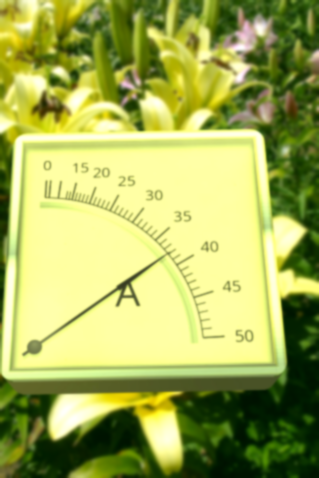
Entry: 38 A
